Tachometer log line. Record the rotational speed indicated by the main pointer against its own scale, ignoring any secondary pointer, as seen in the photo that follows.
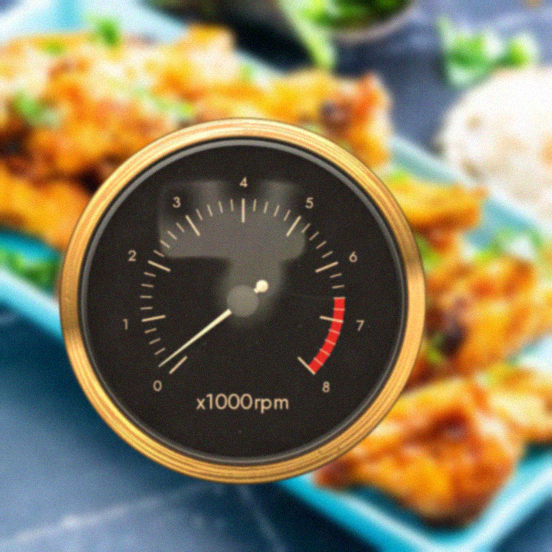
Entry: 200 rpm
